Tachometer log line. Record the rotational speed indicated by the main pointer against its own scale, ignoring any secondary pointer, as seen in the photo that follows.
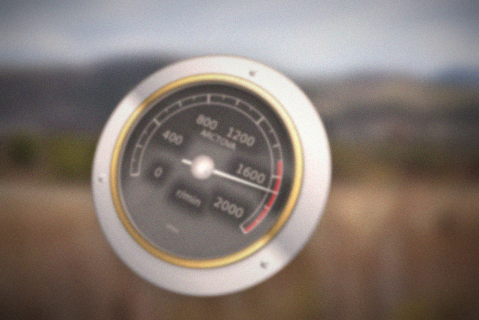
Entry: 1700 rpm
